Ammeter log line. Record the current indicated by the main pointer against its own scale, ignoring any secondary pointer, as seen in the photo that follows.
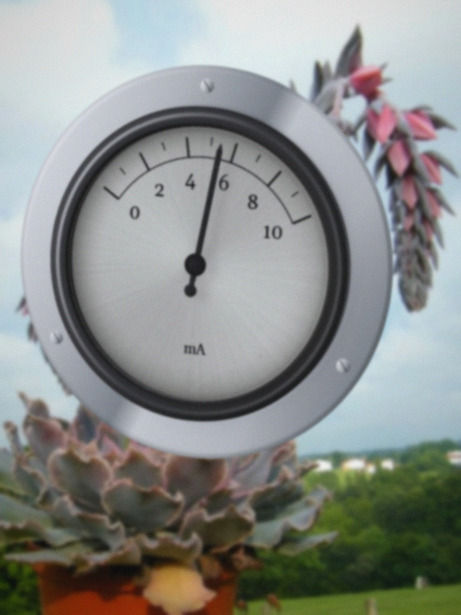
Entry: 5.5 mA
